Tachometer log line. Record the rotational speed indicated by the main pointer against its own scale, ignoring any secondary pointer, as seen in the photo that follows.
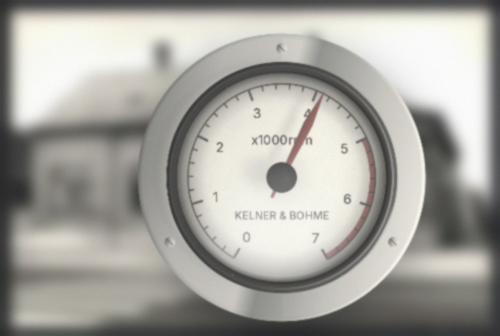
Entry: 4100 rpm
